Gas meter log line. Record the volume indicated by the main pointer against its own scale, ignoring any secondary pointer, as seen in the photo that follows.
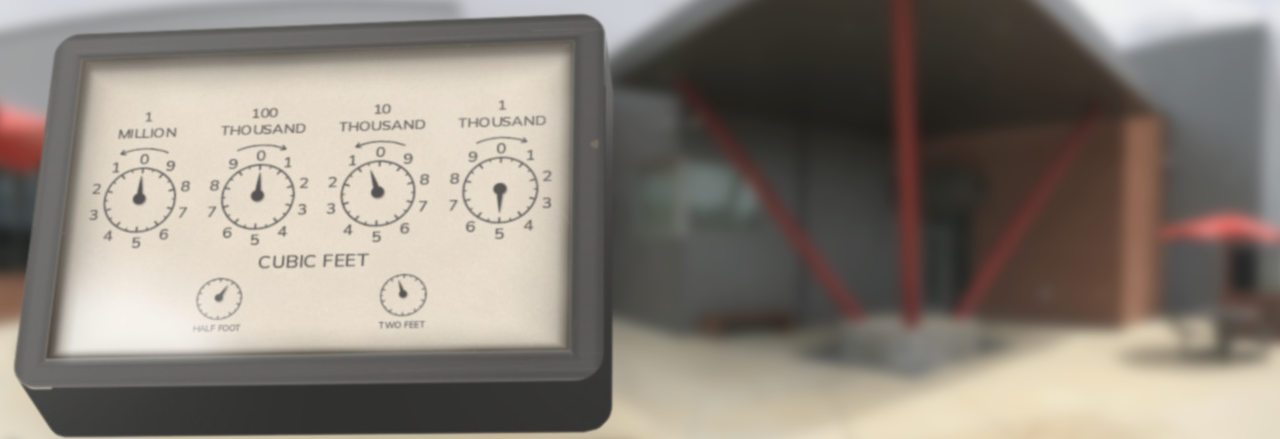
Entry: 500 ft³
